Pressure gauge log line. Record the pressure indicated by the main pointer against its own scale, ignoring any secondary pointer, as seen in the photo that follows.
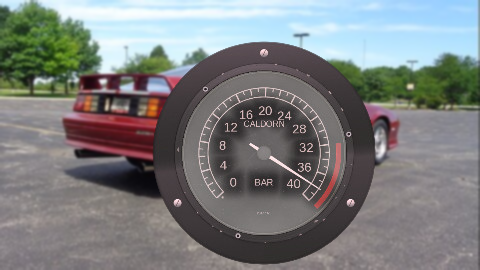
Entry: 38 bar
